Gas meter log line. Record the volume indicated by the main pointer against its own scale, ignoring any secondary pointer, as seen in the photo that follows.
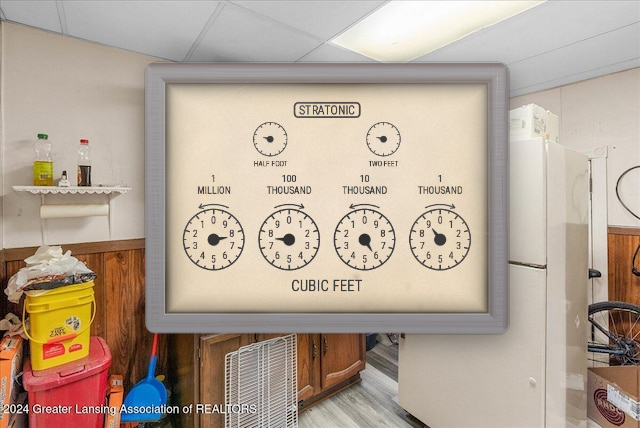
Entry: 775900 ft³
